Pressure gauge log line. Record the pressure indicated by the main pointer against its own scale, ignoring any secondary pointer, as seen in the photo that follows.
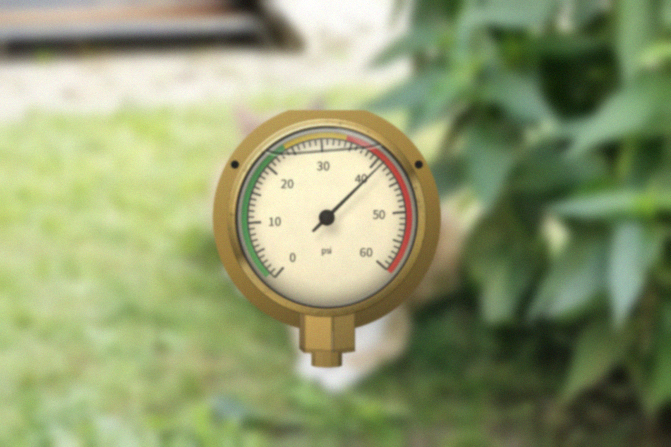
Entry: 41 psi
